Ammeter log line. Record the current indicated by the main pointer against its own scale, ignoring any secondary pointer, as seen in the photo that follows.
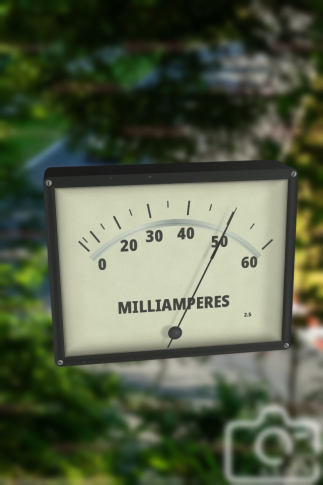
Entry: 50 mA
